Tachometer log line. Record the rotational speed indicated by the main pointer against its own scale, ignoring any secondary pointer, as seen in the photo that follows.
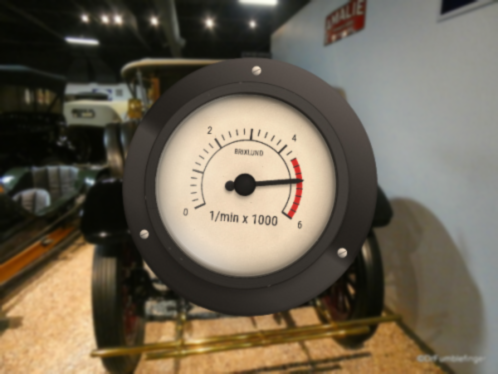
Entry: 5000 rpm
